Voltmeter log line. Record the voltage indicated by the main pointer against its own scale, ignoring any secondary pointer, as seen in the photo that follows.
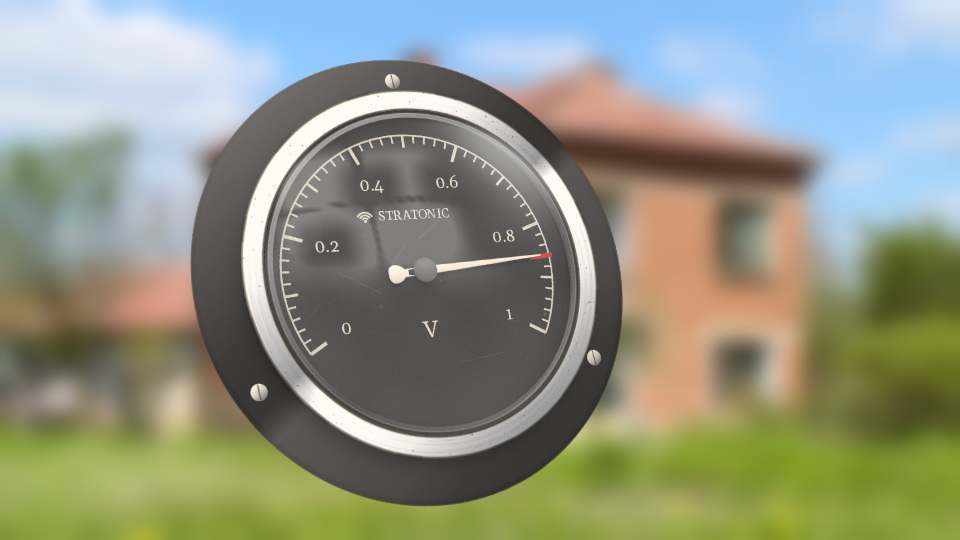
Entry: 0.86 V
